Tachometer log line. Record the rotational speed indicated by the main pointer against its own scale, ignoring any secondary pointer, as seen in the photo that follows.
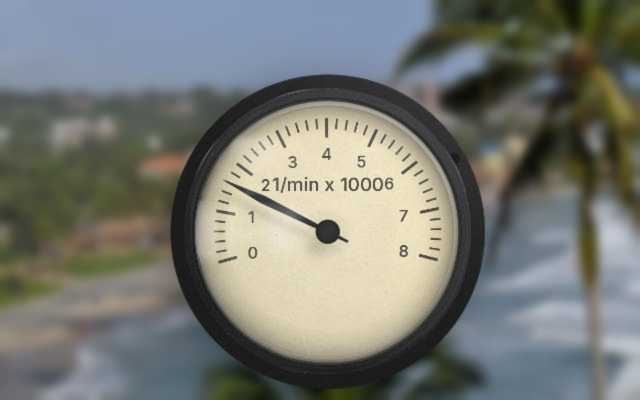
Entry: 1600 rpm
